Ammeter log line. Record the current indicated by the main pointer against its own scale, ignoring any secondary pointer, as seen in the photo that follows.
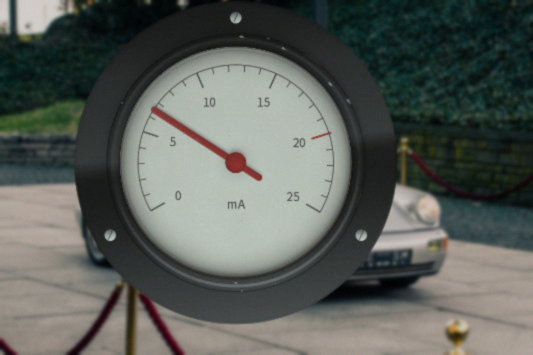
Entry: 6.5 mA
